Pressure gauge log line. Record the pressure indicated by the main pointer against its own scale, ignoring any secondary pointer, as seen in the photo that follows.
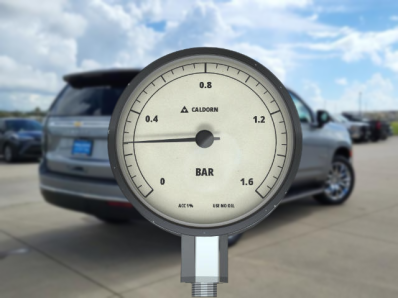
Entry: 0.25 bar
